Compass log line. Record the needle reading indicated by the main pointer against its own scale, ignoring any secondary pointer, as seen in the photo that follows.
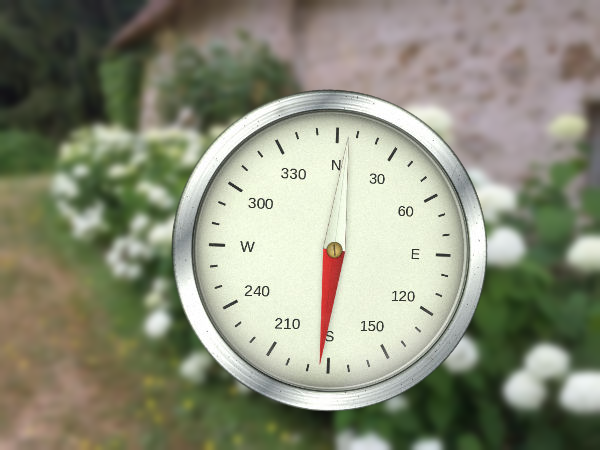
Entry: 185 °
